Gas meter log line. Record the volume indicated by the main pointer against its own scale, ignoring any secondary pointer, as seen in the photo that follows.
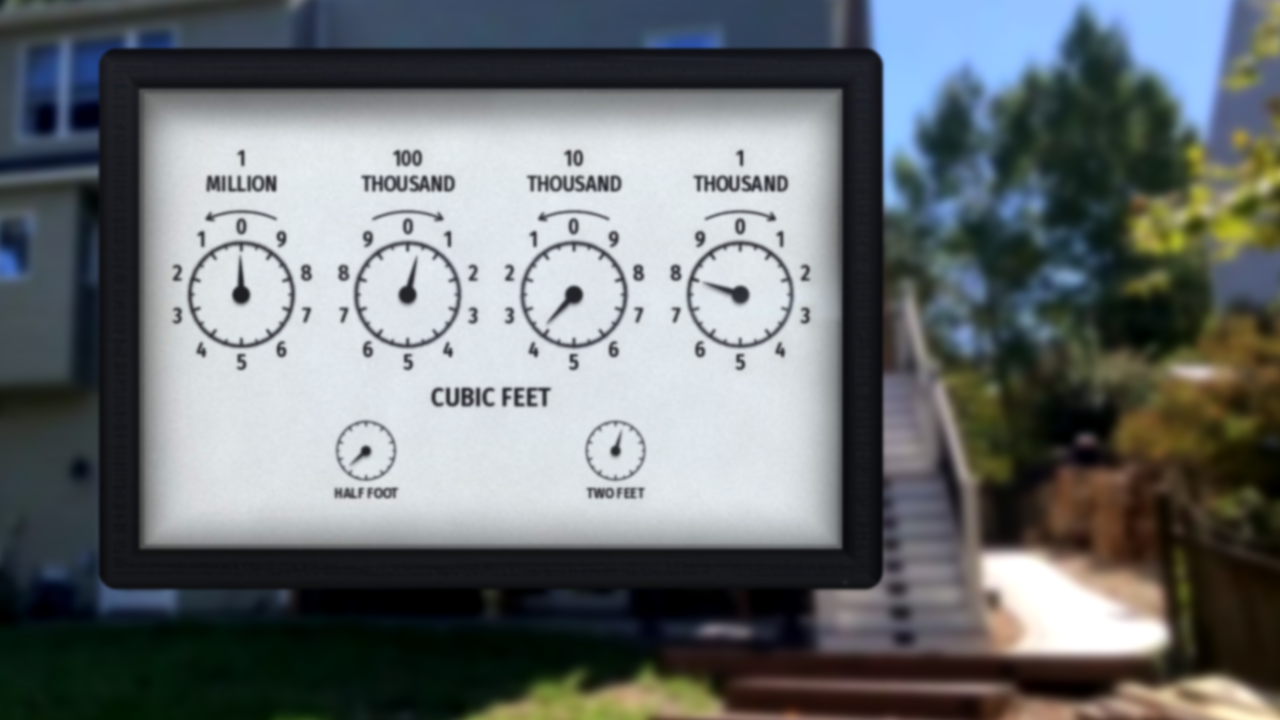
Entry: 3800 ft³
